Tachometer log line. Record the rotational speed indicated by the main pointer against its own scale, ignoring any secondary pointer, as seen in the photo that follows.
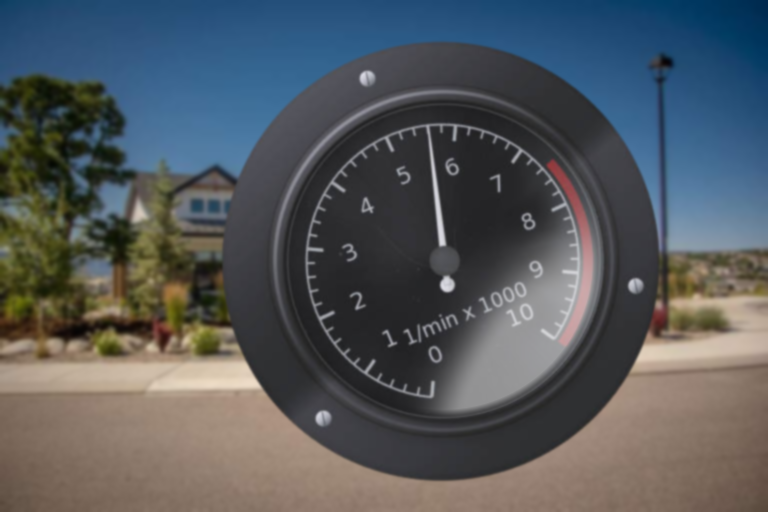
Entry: 5600 rpm
